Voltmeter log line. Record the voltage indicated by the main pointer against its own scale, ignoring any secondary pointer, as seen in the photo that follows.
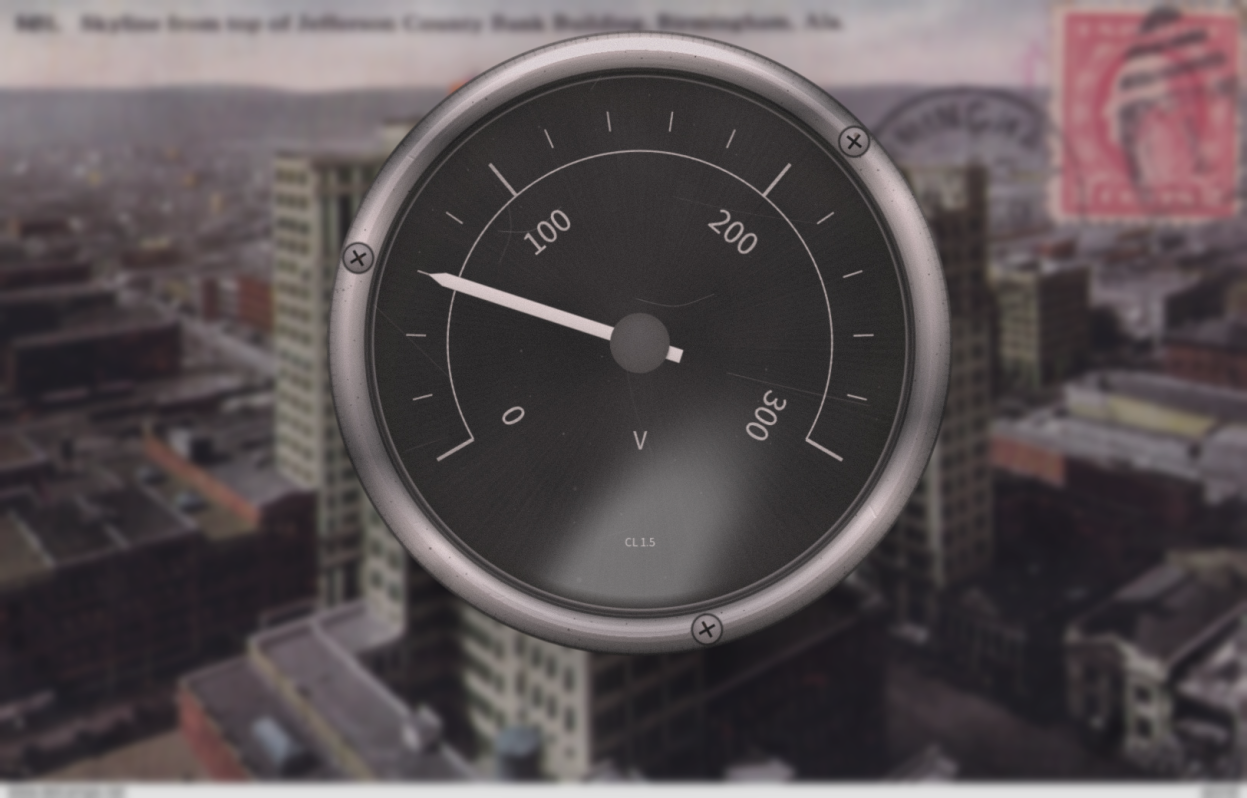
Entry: 60 V
